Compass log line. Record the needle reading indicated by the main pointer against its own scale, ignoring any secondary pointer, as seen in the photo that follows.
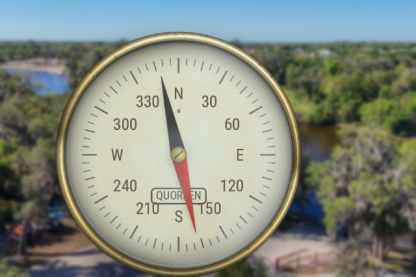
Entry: 167.5 °
